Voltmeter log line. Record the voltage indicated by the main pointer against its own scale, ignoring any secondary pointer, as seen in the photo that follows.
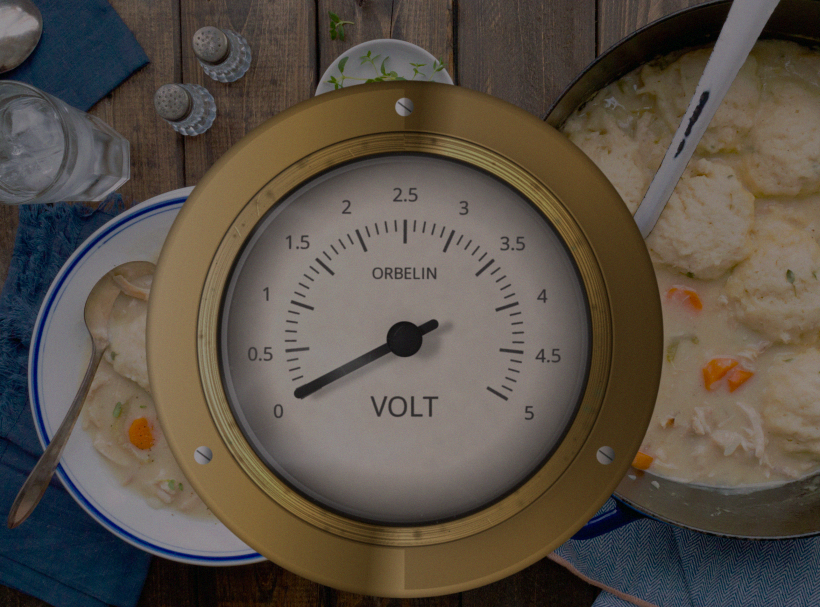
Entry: 0.05 V
